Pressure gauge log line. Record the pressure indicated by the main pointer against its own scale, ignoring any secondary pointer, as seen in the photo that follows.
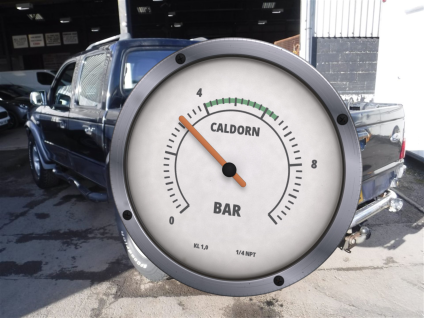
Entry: 3.2 bar
